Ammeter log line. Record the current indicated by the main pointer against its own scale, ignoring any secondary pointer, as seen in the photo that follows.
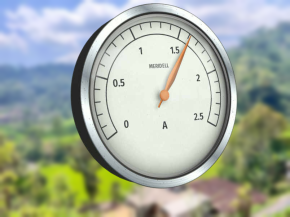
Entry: 1.6 A
